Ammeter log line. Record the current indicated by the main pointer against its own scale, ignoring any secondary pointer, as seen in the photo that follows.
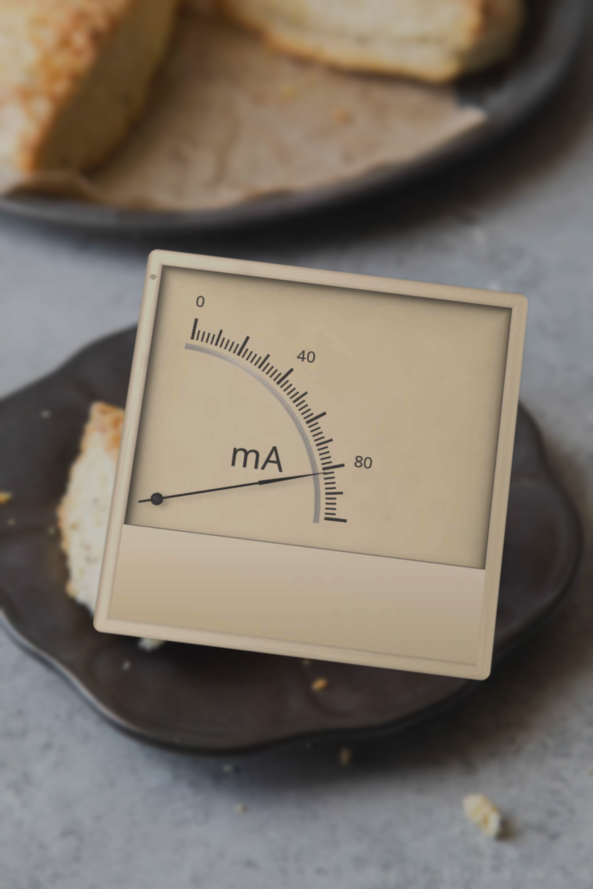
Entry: 82 mA
